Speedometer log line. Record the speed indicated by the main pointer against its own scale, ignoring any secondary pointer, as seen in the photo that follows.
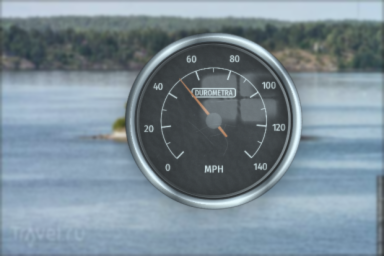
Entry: 50 mph
